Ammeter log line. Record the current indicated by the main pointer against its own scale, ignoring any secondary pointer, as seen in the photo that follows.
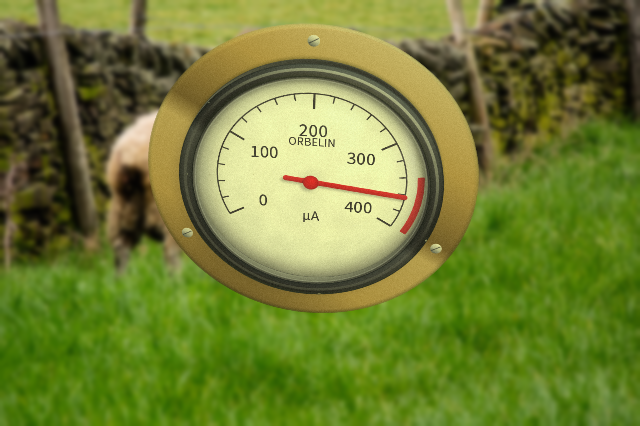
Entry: 360 µA
